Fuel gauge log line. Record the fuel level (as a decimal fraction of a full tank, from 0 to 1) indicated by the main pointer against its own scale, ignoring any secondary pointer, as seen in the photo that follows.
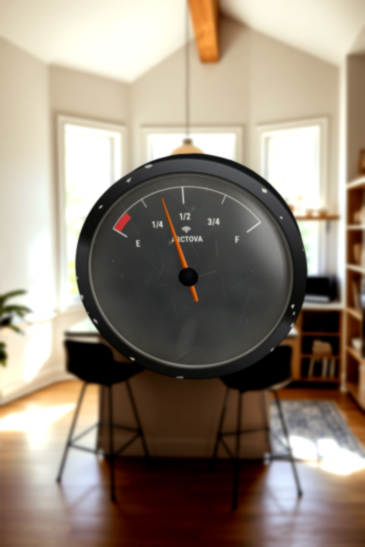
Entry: 0.375
